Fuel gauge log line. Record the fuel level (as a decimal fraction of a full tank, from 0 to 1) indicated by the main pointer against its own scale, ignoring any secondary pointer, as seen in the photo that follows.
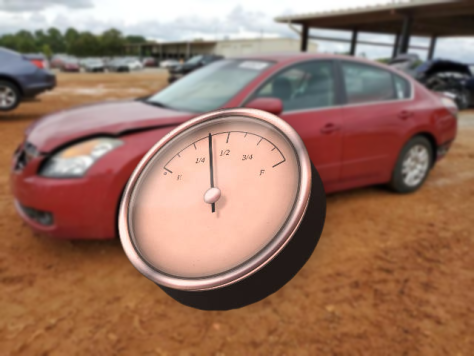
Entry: 0.375
